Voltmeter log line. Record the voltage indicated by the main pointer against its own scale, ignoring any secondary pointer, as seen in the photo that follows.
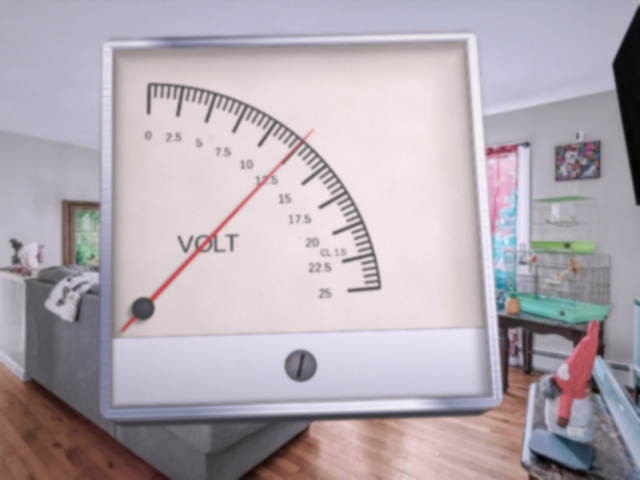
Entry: 12.5 V
